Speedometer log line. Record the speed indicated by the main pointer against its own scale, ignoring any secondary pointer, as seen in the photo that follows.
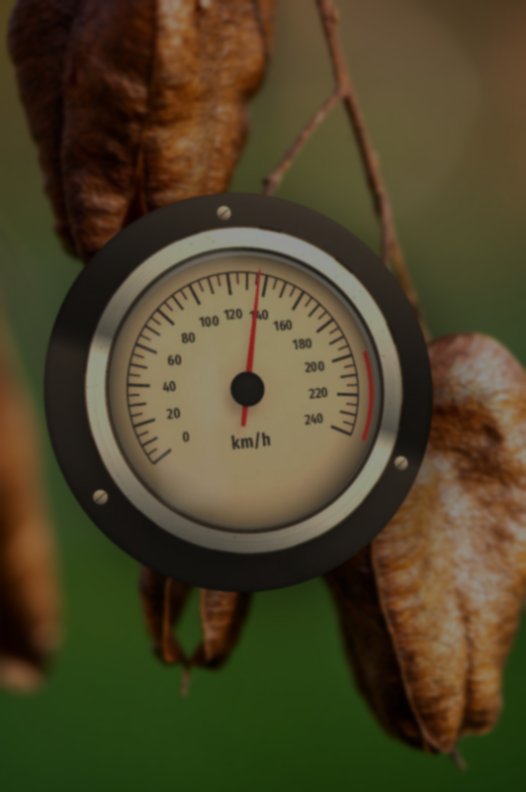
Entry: 135 km/h
